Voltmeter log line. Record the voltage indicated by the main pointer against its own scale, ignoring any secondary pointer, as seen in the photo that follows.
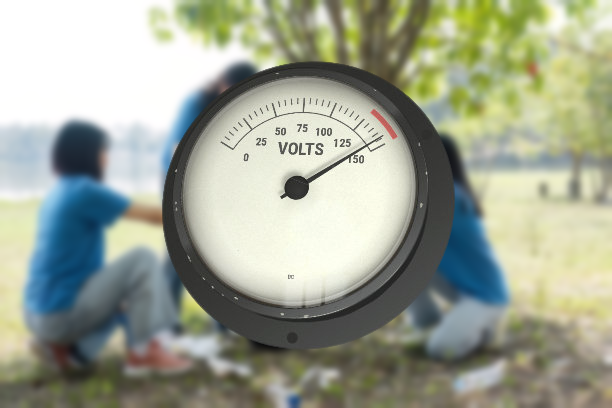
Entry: 145 V
